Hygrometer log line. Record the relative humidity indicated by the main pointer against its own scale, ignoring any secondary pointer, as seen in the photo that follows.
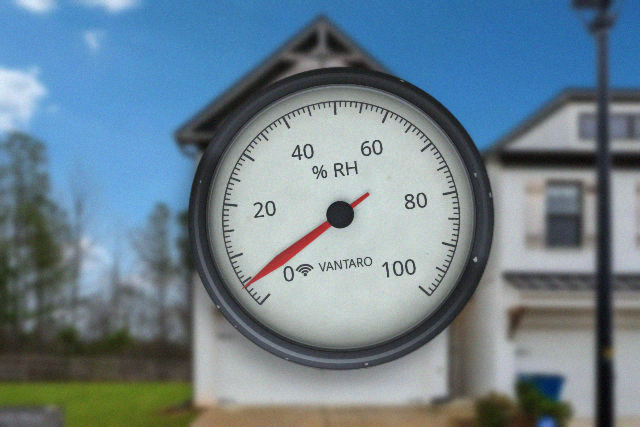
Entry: 4 %
